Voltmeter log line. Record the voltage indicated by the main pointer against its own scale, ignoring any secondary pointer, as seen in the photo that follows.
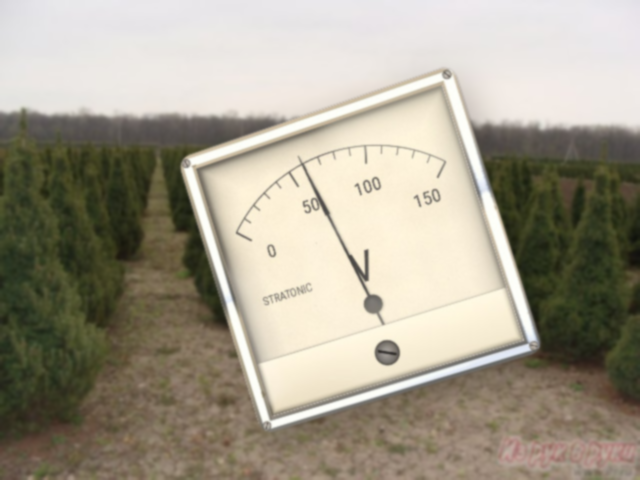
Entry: 60 V
